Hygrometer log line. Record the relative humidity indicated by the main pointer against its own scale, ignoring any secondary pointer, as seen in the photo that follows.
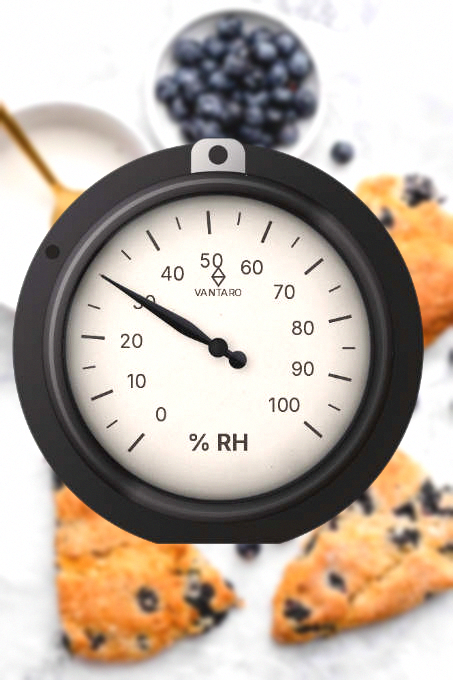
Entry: 30 %
